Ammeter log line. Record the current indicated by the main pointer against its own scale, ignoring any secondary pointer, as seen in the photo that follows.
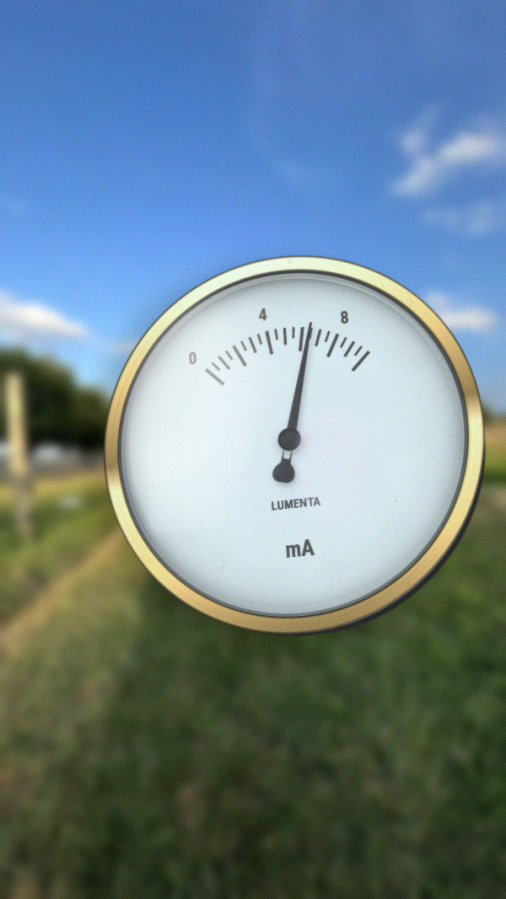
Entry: 6.5 mA
